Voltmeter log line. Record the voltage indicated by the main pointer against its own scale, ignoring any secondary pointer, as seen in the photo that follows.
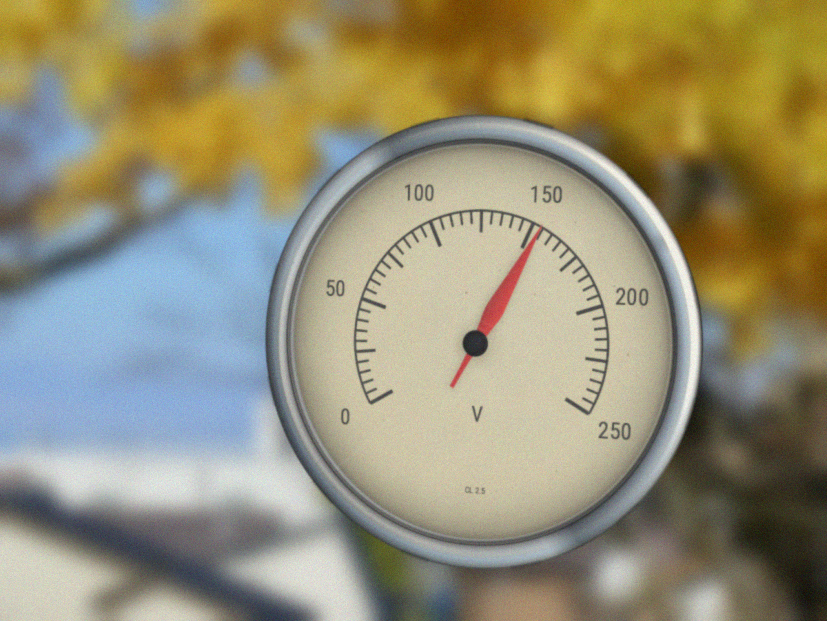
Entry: 155 V
